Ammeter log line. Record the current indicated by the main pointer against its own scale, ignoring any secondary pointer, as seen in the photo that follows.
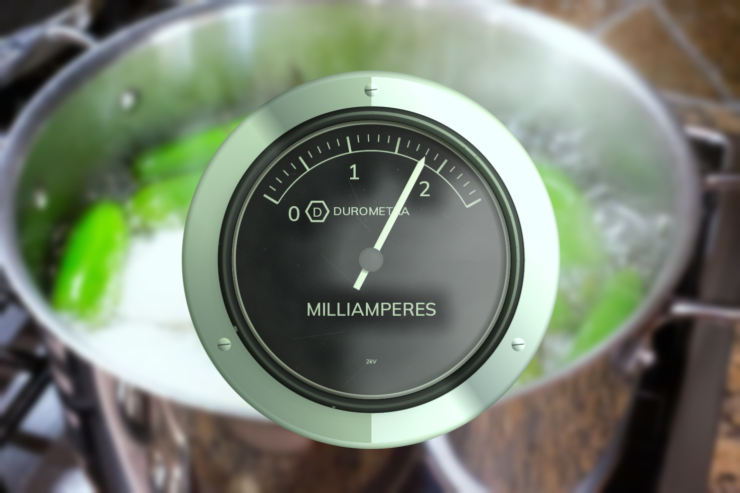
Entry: 1.8 mA
